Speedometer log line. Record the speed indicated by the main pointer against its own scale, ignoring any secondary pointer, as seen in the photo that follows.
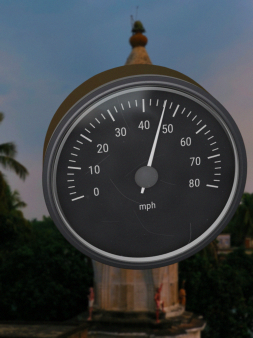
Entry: 46 mph
